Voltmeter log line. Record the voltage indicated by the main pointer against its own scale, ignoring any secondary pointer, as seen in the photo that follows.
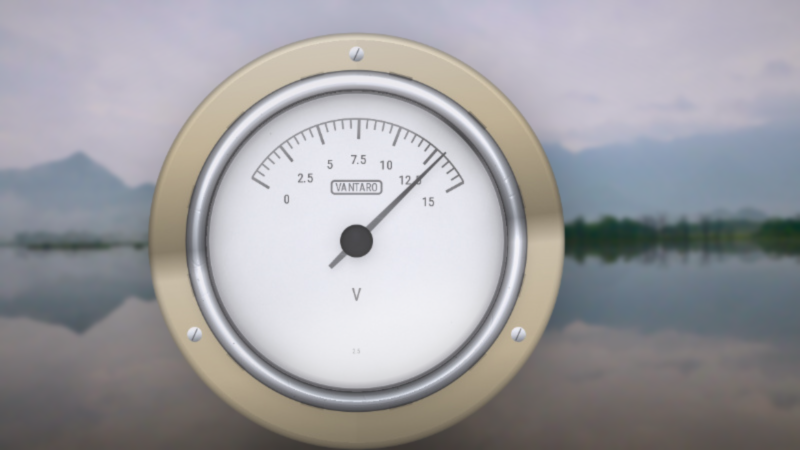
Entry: 13 V
